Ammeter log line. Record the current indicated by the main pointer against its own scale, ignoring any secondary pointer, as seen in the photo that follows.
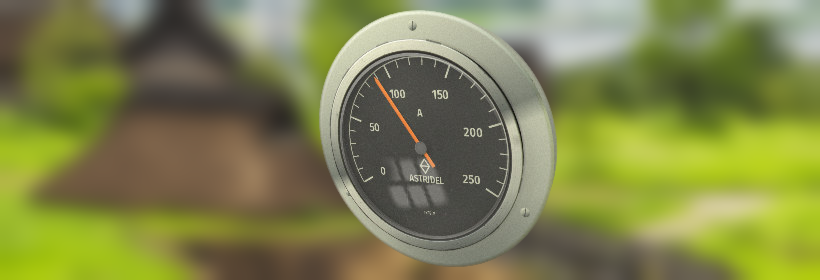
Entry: 90 A
